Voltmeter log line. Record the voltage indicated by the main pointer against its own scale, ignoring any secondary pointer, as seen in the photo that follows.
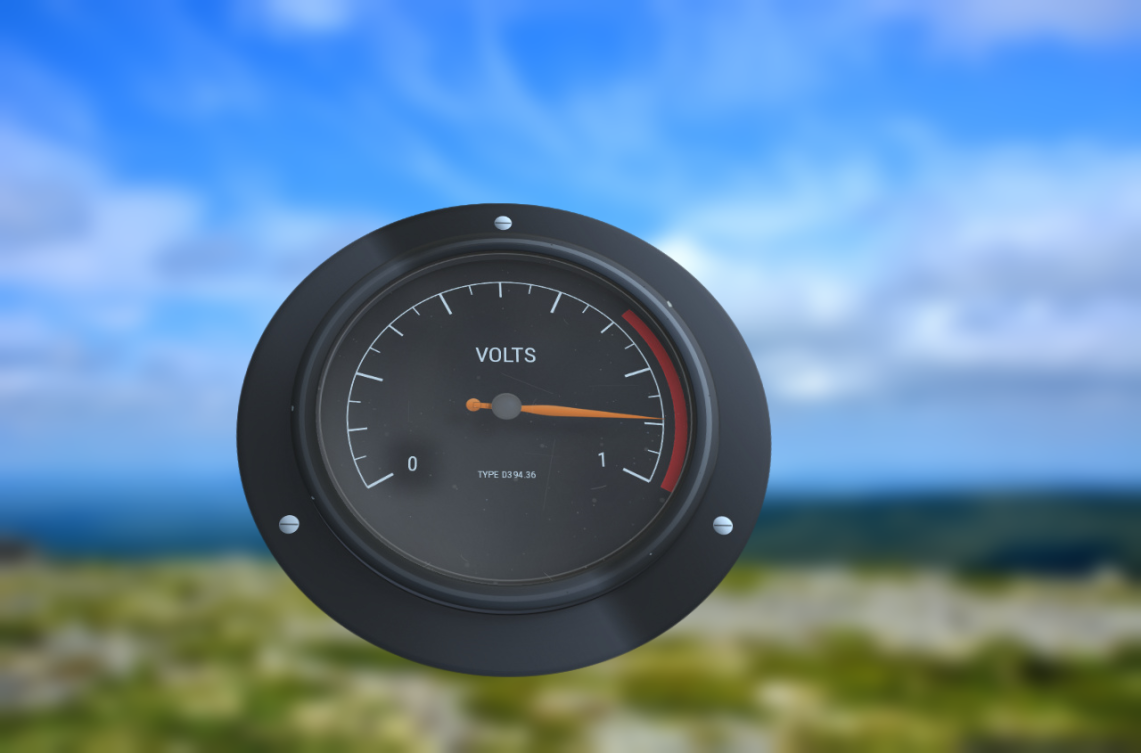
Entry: 0.9 V
